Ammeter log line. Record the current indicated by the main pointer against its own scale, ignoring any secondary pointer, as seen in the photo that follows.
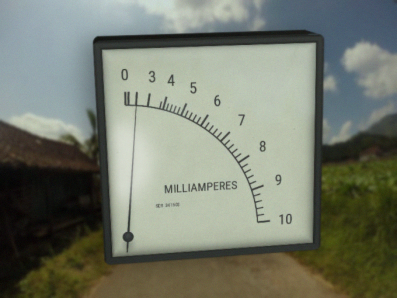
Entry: 2 mA
